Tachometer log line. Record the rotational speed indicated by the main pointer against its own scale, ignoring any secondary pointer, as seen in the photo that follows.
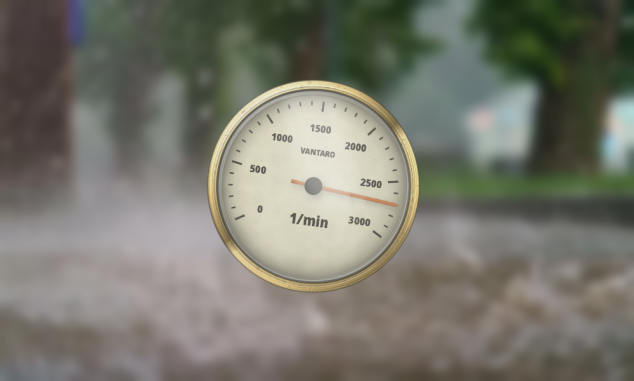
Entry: 2700 rpm
